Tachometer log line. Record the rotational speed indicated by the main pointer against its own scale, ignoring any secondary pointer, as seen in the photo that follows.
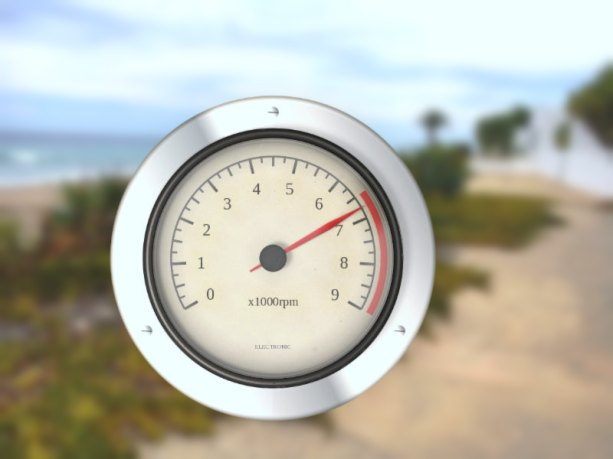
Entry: 6750 rpm
